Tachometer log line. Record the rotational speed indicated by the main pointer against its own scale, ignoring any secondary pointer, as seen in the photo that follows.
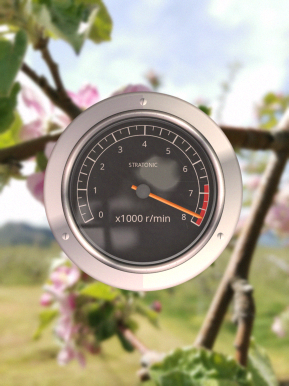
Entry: 7750 rpm
